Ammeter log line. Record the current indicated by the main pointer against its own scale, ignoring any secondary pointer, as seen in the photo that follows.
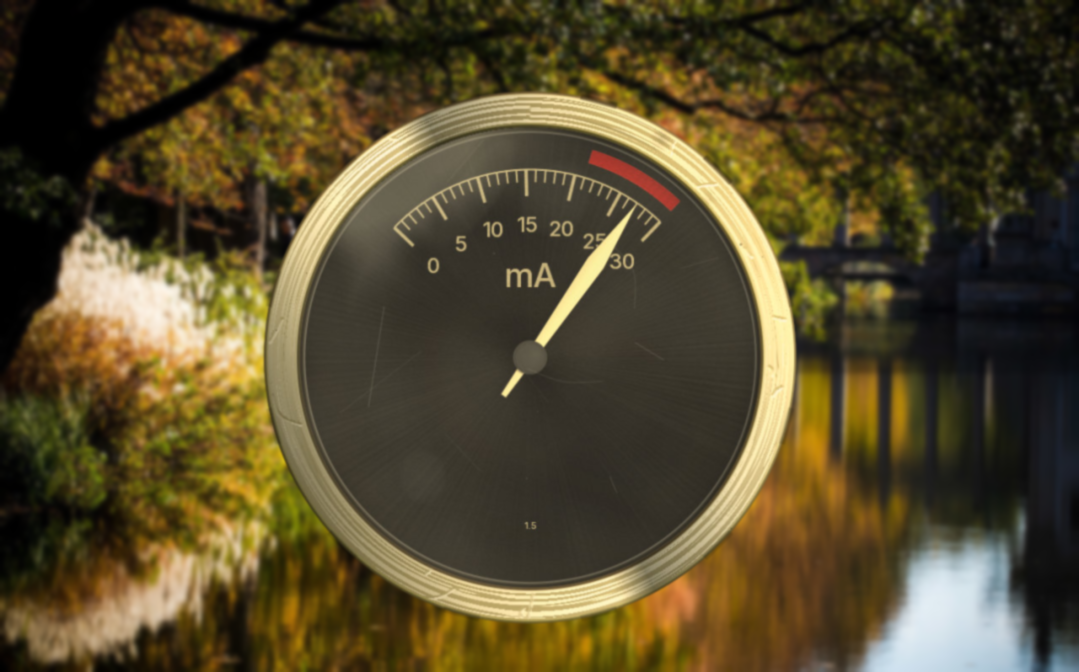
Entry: 27 mA
